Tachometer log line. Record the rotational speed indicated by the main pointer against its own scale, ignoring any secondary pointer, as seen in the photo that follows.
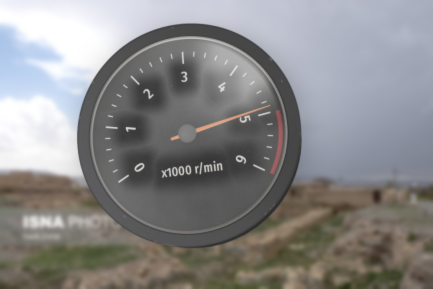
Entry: 4900 rpm
